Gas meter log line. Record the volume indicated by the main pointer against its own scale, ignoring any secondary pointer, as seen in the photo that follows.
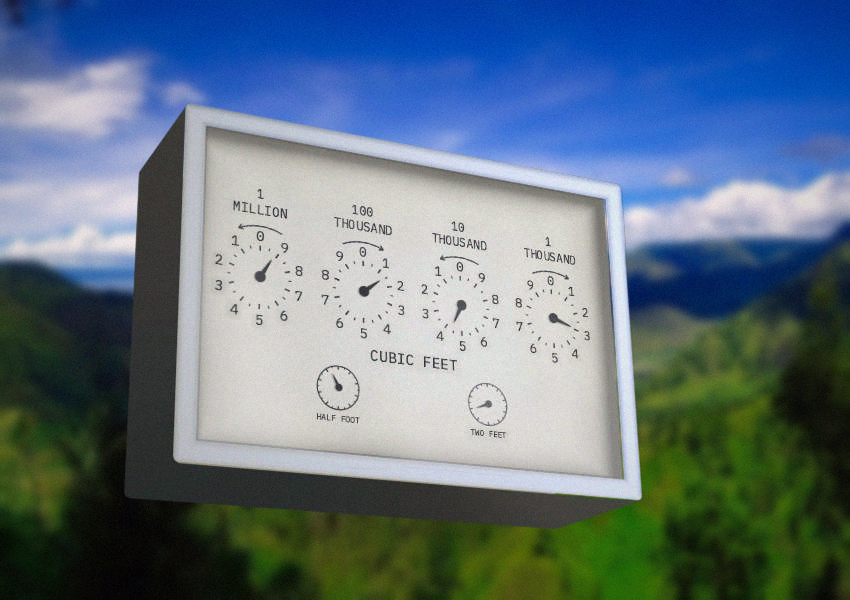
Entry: 914300 ft³
